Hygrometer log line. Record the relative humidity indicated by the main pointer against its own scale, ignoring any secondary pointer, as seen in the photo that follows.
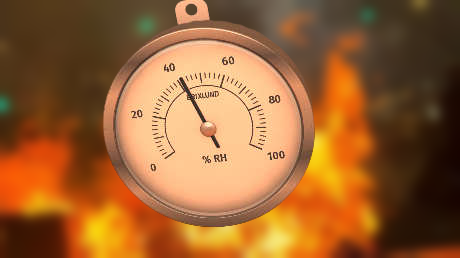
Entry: 42 %
